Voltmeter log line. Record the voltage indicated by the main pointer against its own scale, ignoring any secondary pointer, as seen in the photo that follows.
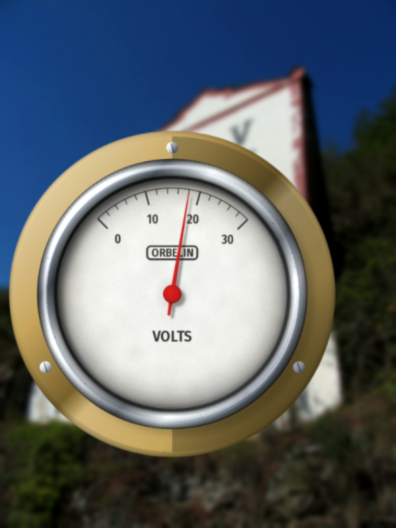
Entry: 18 V
